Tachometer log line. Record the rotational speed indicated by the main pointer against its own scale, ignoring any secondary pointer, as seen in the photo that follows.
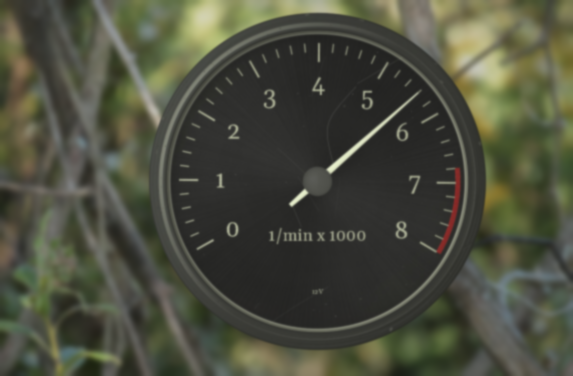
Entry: 5600 rpm
